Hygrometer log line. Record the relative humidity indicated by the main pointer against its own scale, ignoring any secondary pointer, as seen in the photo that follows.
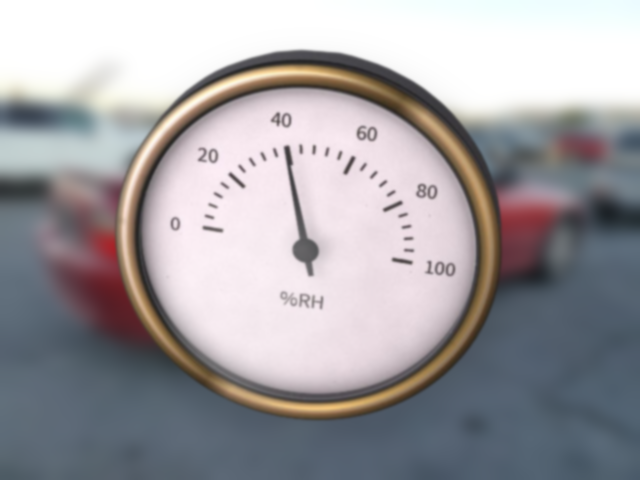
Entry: 40 %
